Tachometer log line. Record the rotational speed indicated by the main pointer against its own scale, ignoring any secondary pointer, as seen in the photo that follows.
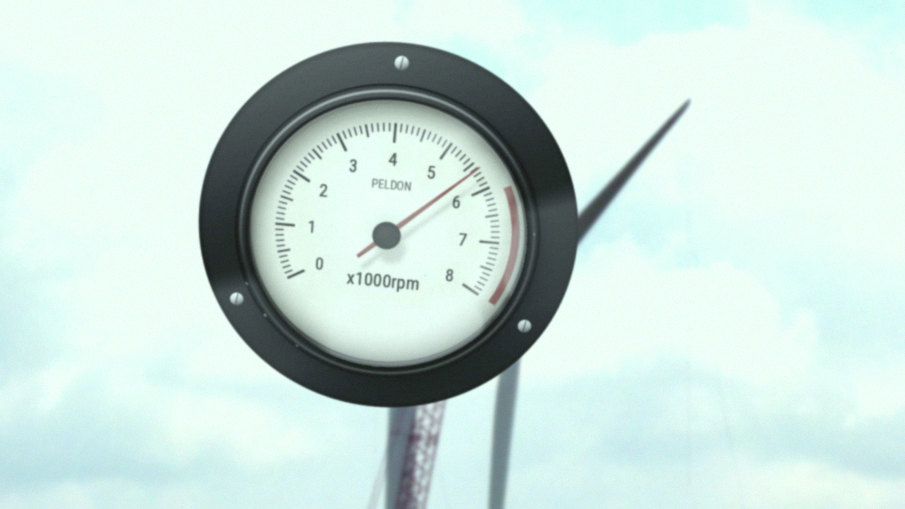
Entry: 5600 rpm
